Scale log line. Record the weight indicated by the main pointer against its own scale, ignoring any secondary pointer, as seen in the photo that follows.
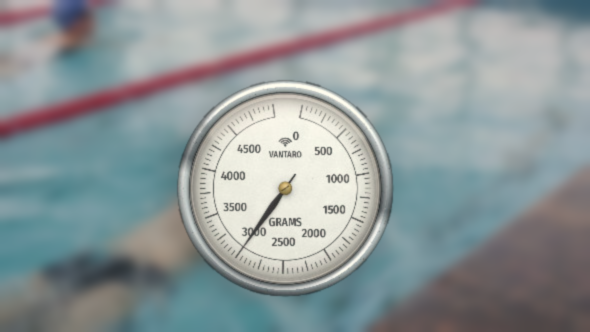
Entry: 3000 g
